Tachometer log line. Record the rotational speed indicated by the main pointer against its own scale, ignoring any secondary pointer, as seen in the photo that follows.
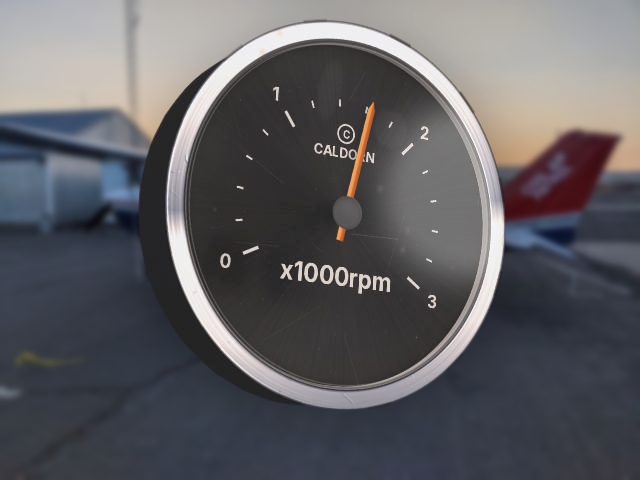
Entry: 1600 rpm
